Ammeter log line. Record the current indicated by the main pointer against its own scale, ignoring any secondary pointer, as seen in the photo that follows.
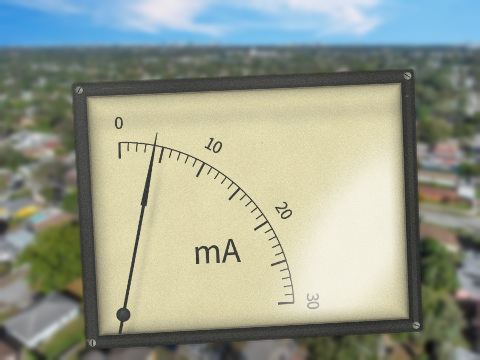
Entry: 4 mA
